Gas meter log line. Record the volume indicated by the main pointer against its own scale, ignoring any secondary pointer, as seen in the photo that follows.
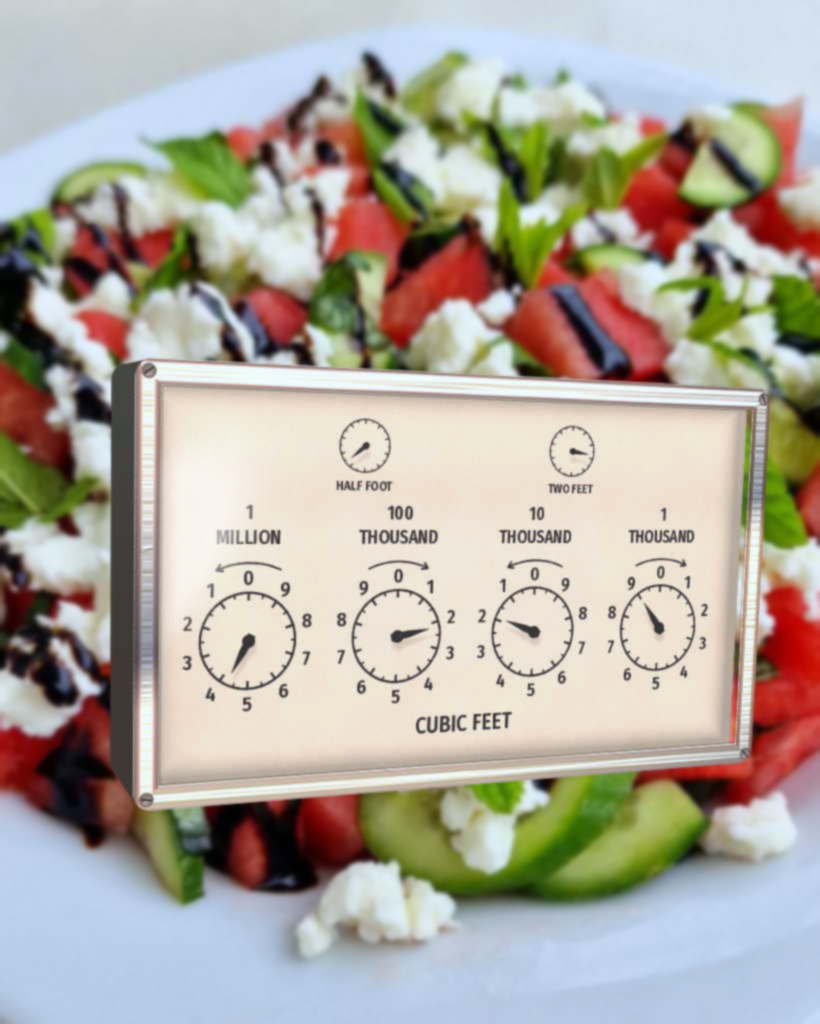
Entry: 421900 ft³
